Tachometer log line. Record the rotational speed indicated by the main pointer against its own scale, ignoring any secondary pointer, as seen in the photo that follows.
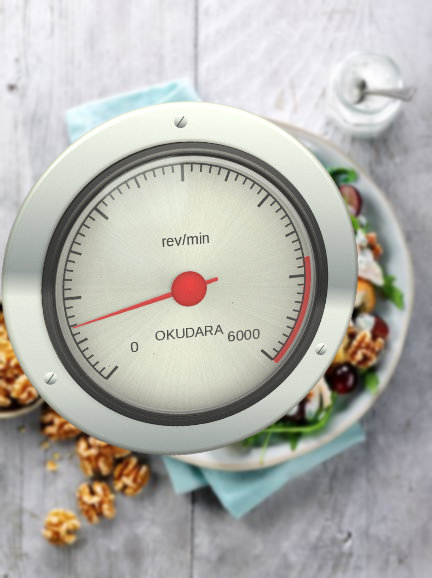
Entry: 700 rpm
